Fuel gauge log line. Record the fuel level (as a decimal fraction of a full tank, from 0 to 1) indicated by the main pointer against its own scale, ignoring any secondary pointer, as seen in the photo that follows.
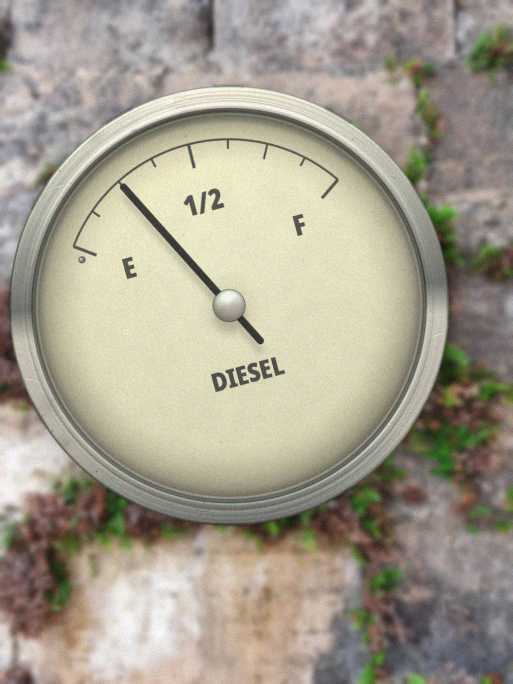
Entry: 0.25
